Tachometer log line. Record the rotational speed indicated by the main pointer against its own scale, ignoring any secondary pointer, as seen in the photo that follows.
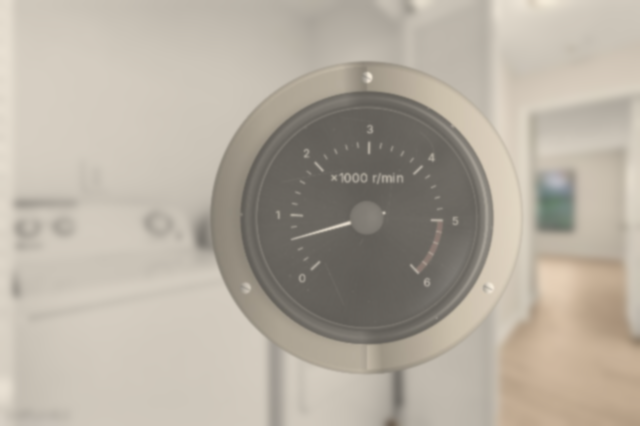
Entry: 600 rpm
